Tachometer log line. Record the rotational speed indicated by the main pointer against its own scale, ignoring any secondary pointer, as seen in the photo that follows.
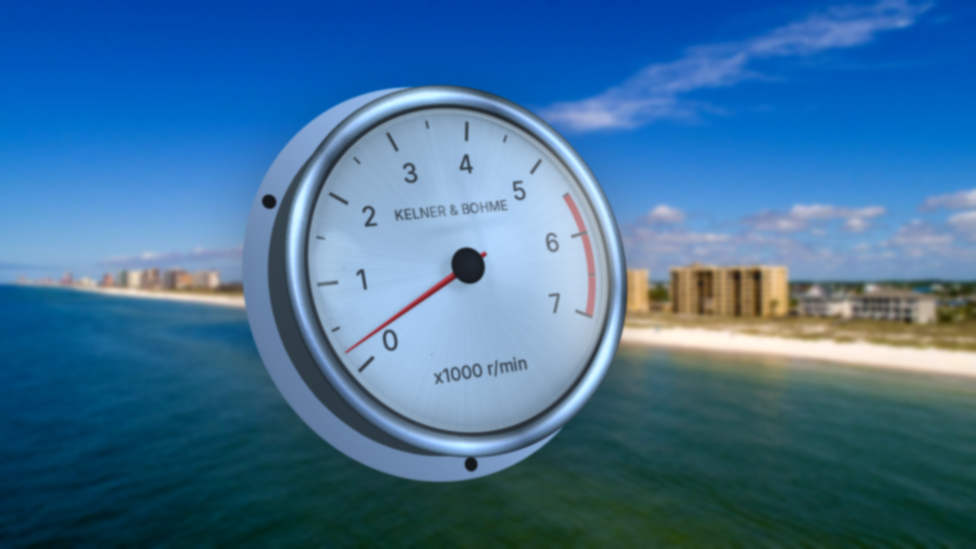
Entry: 250 rpm
